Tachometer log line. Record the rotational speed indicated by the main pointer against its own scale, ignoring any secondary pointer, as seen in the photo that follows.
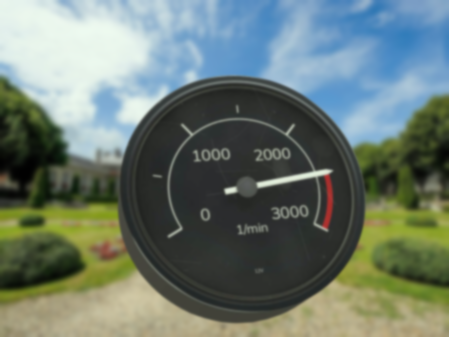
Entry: 2500 rpm
